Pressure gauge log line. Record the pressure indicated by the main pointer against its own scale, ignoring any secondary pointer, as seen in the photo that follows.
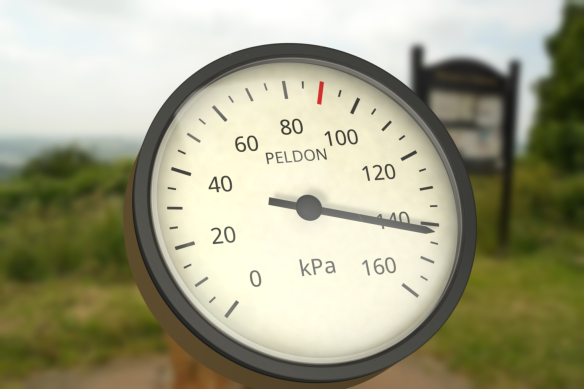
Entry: 142.5 kPa
